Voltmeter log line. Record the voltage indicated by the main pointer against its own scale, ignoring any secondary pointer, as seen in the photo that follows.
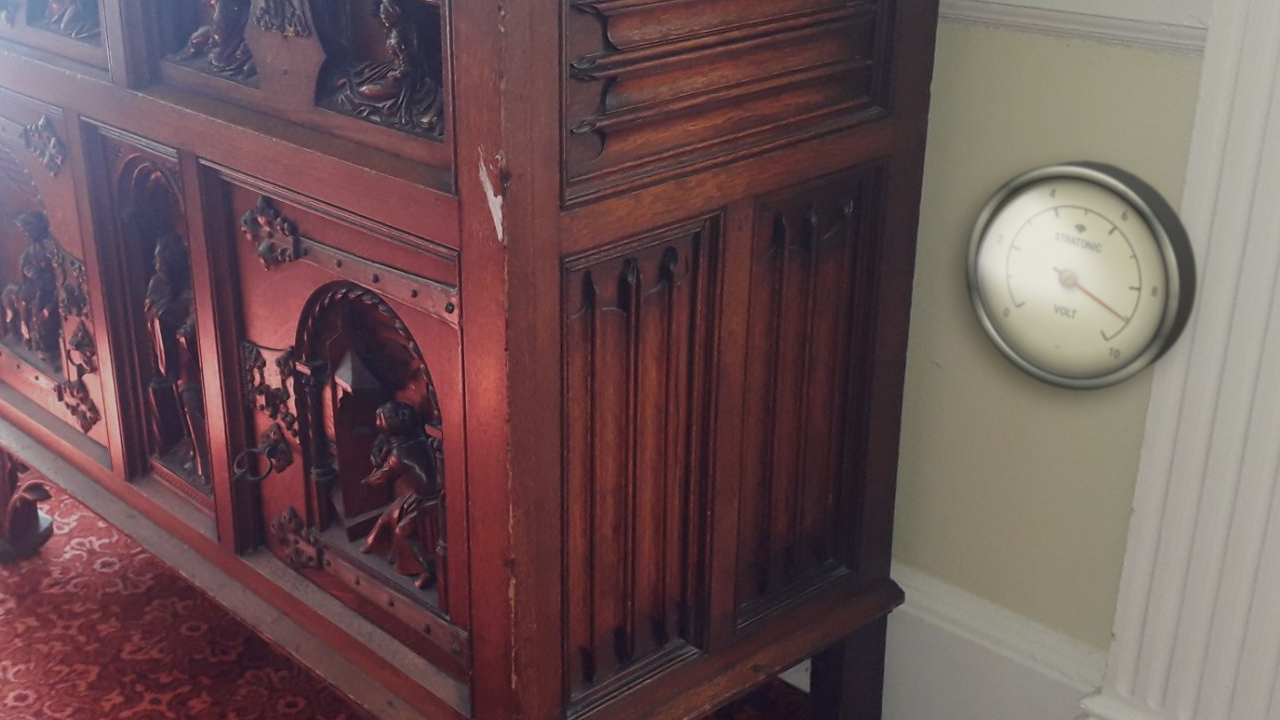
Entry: 9 V
